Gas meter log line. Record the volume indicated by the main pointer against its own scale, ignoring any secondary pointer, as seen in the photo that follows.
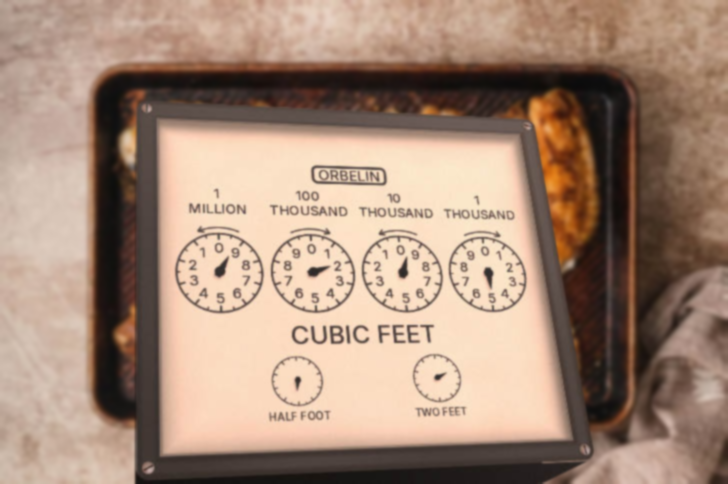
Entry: 919500 ft³
